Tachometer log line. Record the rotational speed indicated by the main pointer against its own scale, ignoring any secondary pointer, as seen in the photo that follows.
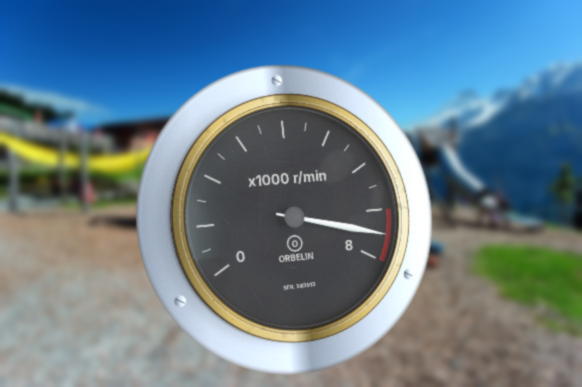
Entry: 7500 rpm
